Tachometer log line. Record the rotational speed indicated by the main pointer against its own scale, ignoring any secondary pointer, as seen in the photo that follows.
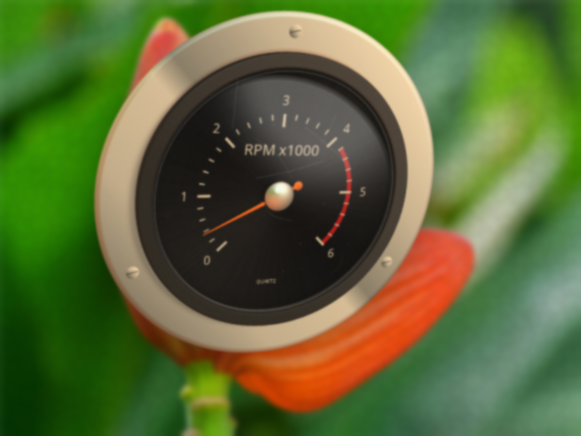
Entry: 400 rpm
